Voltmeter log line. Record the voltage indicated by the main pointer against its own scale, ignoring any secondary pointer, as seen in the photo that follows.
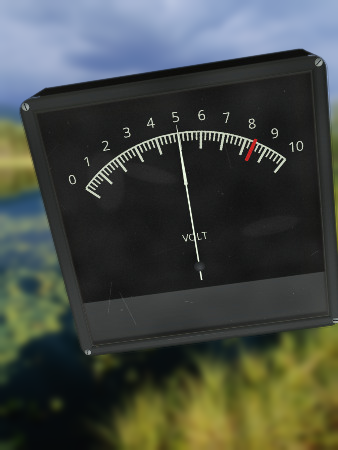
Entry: 5 V
